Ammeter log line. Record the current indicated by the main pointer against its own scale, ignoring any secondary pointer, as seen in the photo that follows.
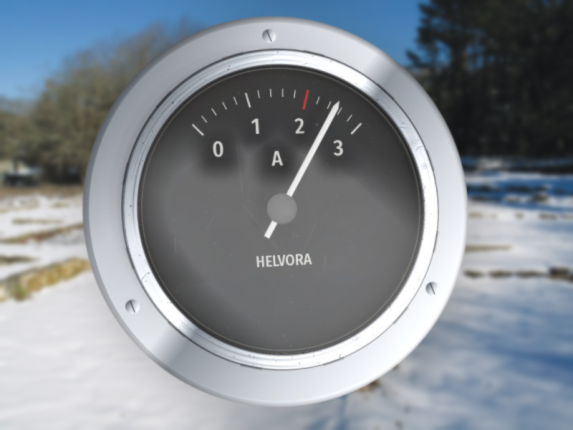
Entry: 2.5 A
